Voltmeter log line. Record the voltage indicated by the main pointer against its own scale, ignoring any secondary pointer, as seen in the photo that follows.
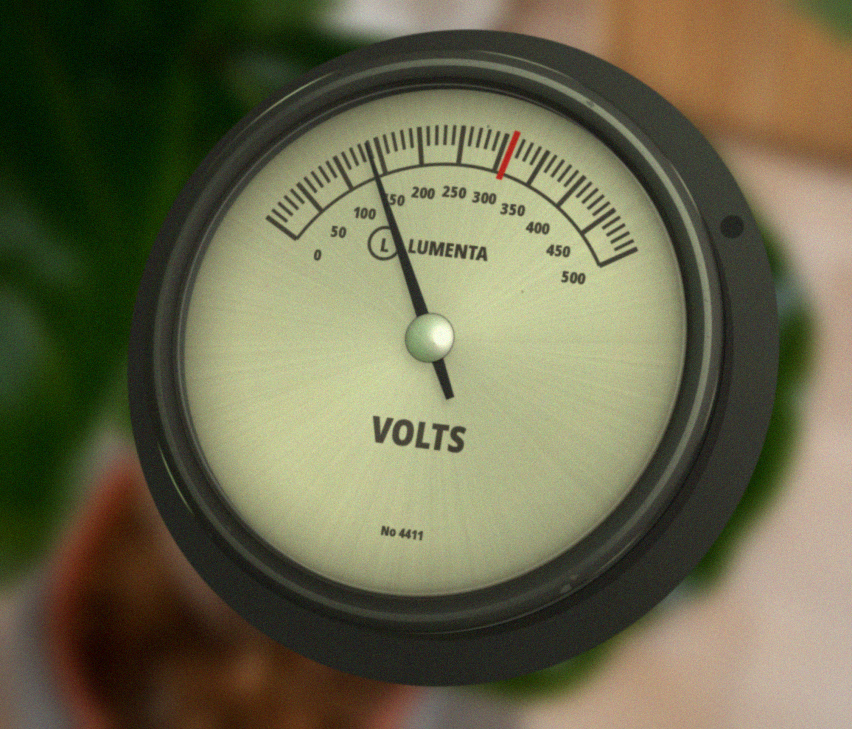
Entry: 140 V
